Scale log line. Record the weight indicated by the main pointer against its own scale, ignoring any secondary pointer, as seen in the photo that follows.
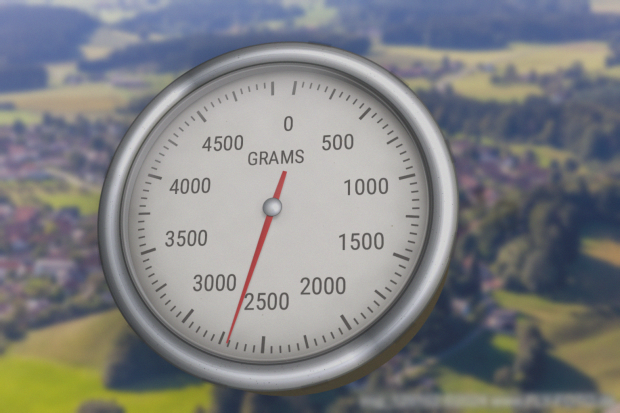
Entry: 2700 g
